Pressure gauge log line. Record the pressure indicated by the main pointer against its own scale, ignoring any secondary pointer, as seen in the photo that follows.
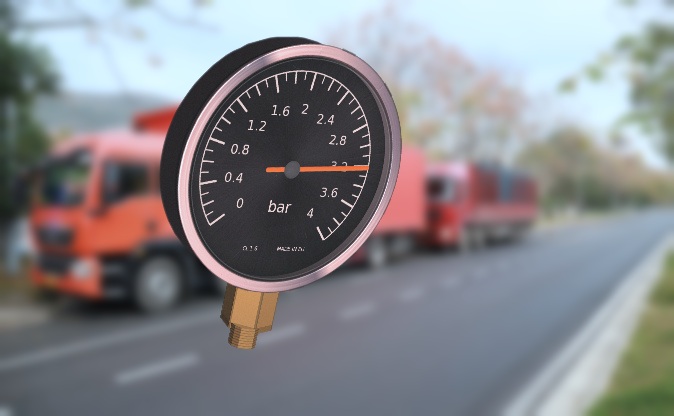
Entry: 3.2 bar
